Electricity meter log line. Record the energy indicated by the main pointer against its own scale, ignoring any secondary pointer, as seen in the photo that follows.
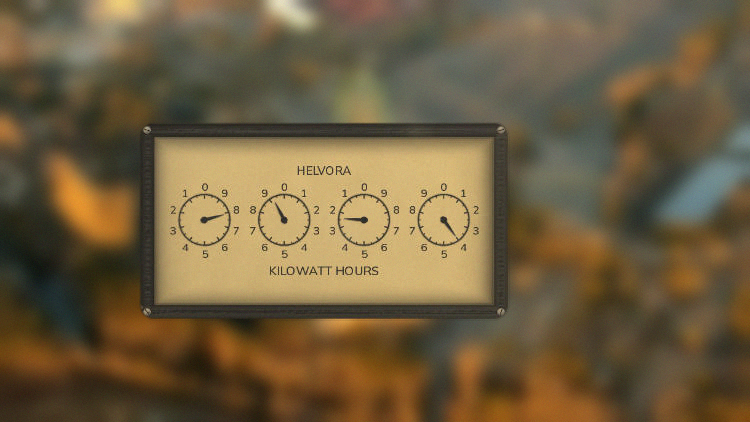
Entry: 7924 kWh
